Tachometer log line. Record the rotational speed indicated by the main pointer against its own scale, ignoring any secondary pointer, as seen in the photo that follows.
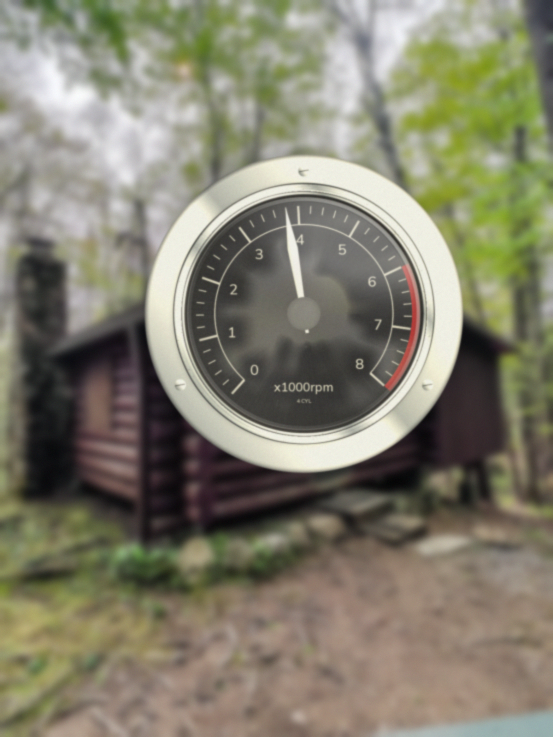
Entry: 3800 rpm
